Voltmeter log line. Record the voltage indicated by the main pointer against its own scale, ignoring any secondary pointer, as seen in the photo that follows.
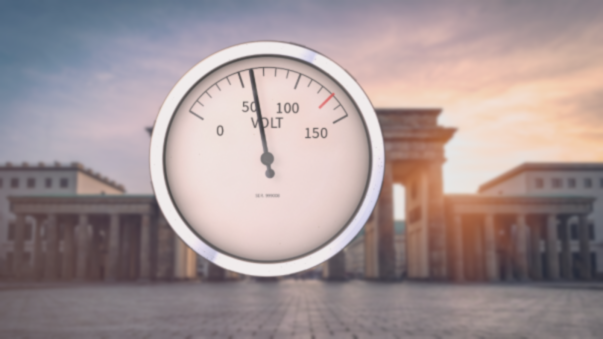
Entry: 60 V
